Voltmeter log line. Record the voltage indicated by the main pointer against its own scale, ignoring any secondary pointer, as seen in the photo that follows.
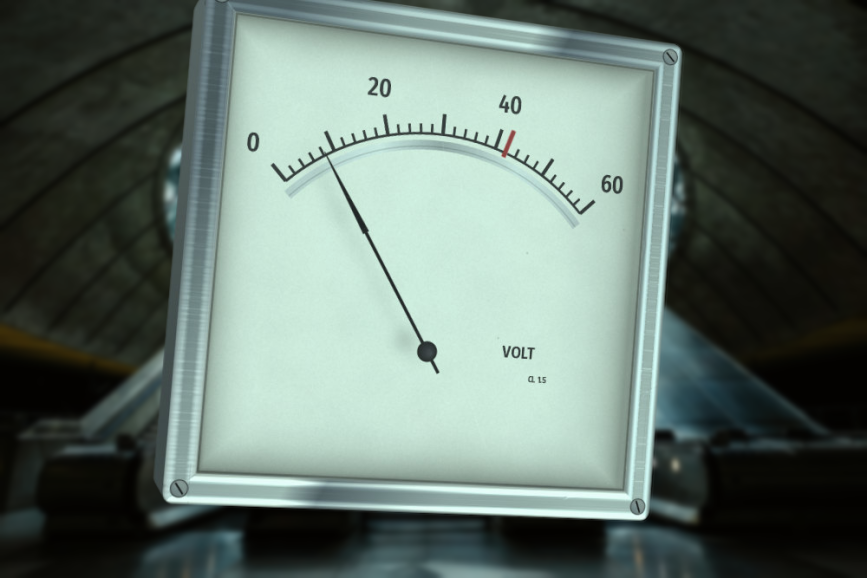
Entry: 8 V
